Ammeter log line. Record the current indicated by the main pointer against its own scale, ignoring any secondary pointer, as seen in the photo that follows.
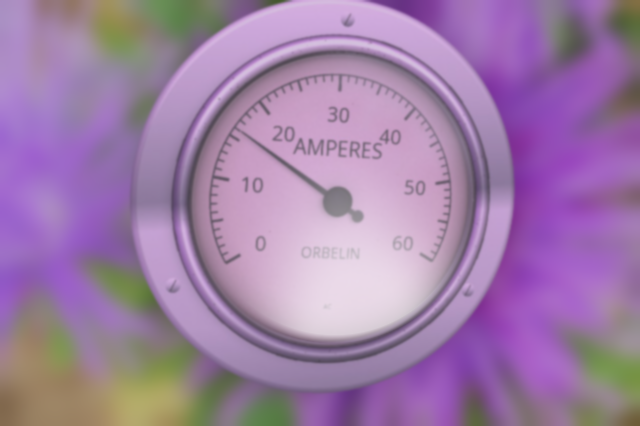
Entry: 16 A
